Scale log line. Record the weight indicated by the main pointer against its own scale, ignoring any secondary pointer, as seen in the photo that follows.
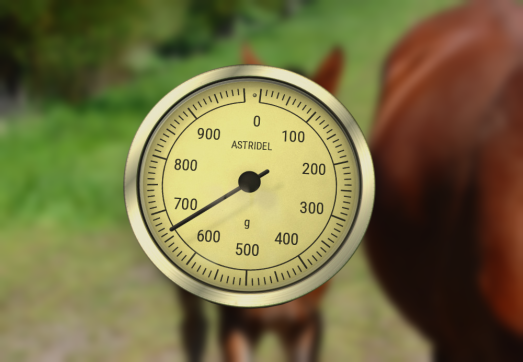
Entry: 660 g
